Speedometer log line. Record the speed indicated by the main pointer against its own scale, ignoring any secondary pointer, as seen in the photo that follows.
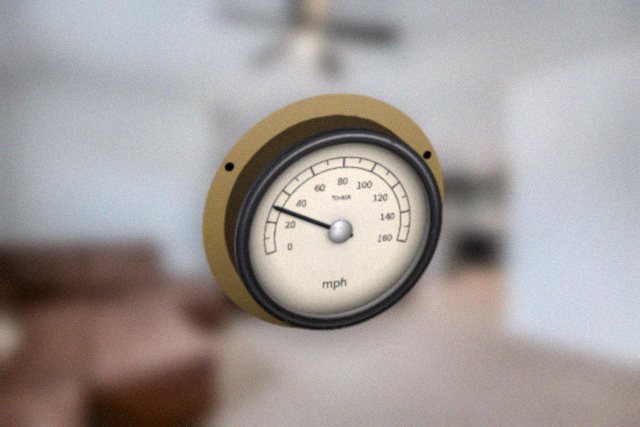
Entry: 30 mph
